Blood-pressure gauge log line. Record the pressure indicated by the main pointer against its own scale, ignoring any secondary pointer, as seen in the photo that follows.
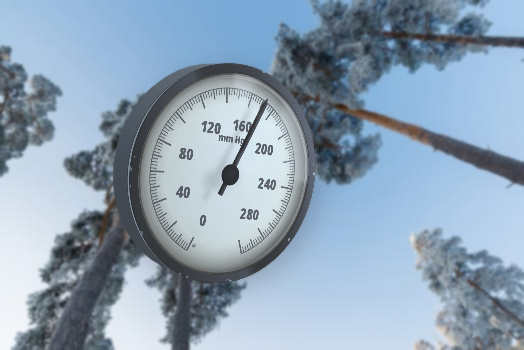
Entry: 170 mmHg
